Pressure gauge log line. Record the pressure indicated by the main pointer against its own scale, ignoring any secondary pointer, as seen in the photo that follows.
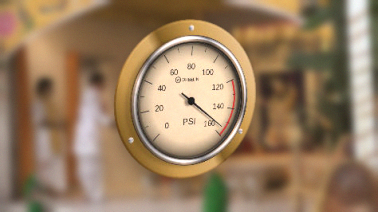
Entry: 155 psi
